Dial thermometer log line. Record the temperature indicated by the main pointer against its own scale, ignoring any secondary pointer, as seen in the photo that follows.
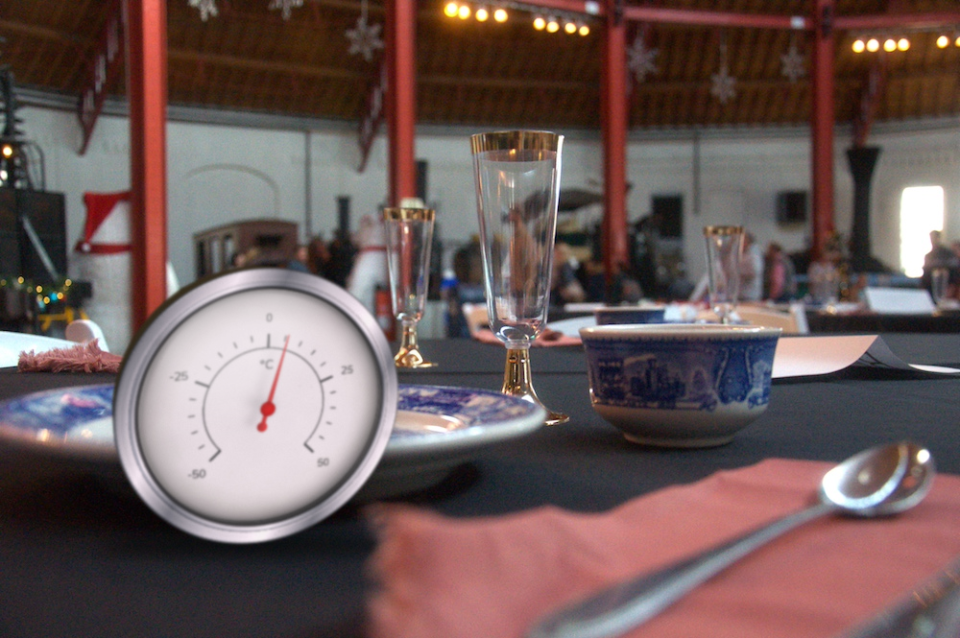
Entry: 5 °C
